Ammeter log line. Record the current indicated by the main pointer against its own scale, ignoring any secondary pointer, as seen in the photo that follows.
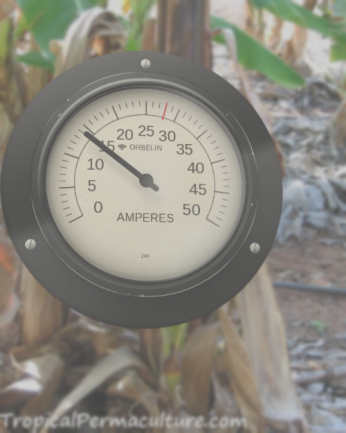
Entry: 14 A
